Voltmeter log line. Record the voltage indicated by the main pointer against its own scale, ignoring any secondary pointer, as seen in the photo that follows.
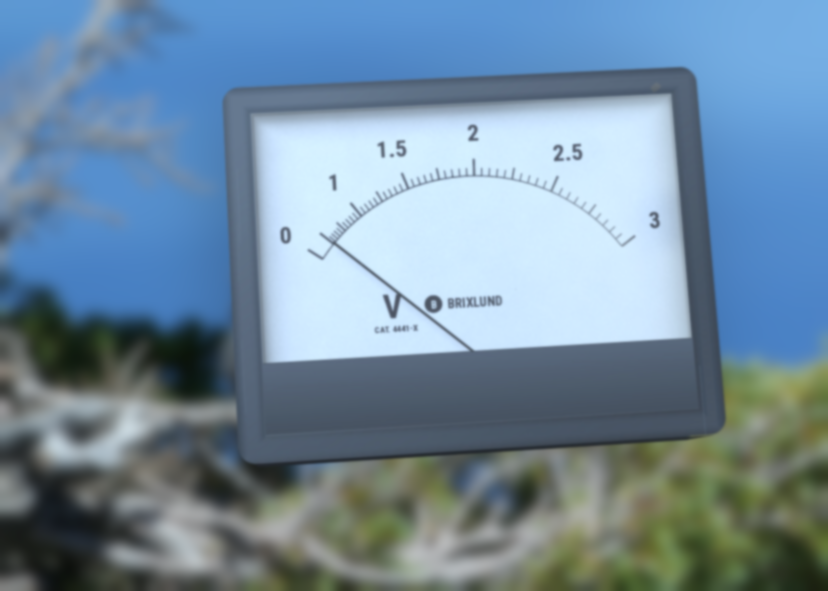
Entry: 0.5 V
